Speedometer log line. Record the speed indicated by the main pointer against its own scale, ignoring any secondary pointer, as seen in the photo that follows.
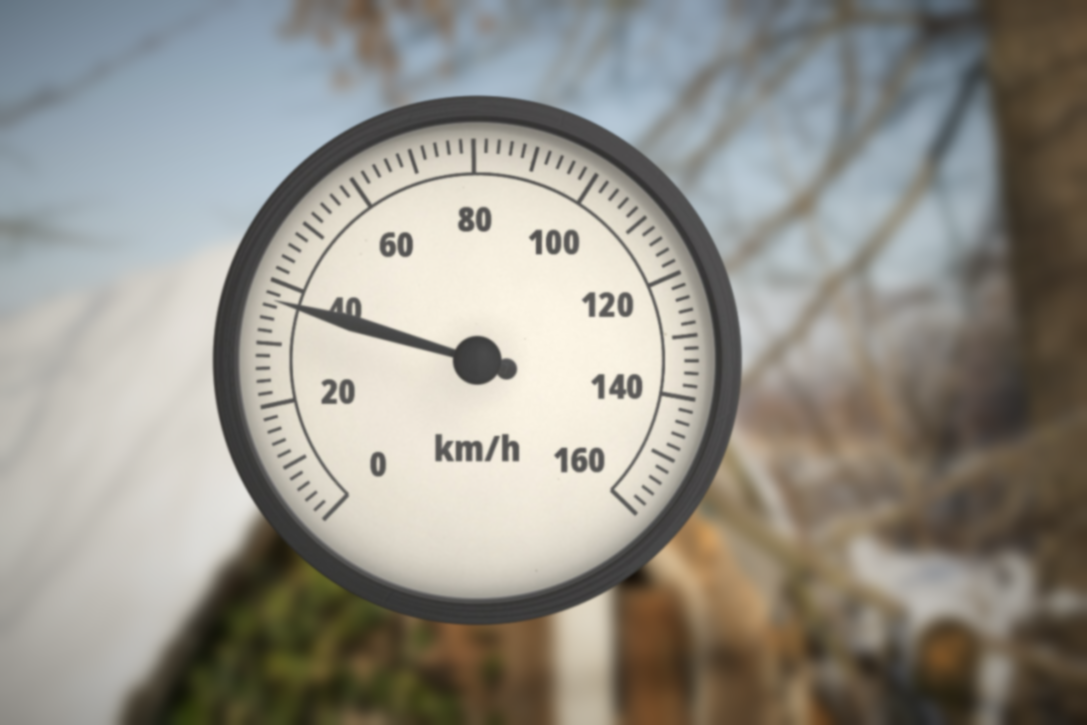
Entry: 37 km/h
